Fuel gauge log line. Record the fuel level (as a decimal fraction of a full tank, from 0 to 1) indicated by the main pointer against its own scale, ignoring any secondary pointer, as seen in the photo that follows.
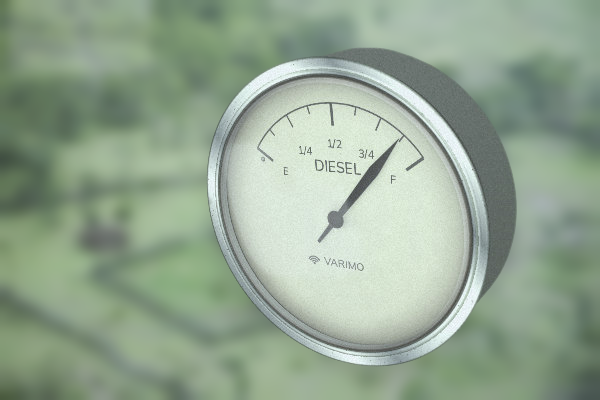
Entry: 0.875
